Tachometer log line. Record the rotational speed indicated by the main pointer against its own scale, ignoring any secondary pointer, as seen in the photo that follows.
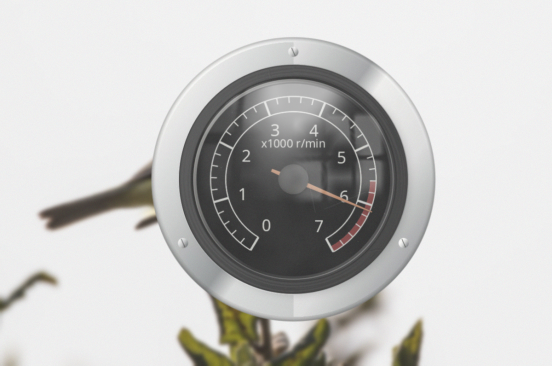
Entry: 6100 rpm
